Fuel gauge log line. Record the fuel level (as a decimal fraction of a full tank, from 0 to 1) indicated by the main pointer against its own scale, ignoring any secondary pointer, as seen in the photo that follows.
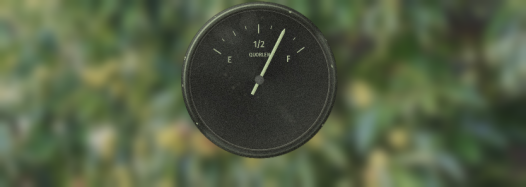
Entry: 0.75
